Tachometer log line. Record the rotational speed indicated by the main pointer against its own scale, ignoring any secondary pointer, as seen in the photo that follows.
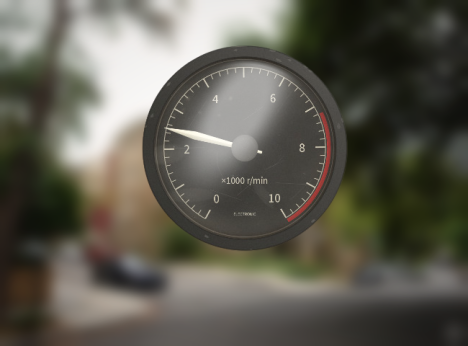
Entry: 2500 rpm
